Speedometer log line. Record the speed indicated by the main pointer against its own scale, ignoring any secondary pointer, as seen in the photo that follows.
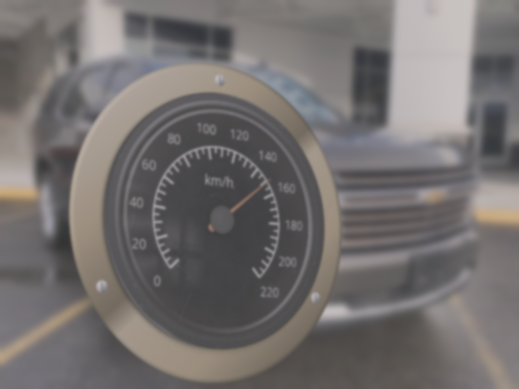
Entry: 150 km/h
